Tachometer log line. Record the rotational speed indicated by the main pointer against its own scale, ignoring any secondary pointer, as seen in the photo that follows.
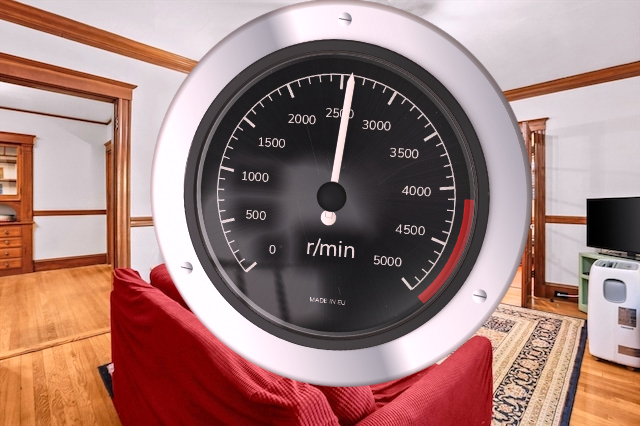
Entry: 2600 rpm
